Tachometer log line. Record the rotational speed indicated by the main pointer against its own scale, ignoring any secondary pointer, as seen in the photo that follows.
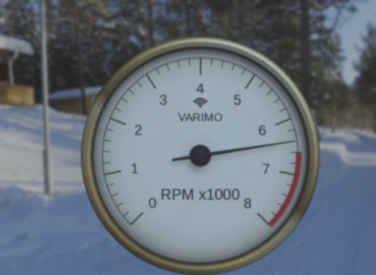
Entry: 6400 rpm
